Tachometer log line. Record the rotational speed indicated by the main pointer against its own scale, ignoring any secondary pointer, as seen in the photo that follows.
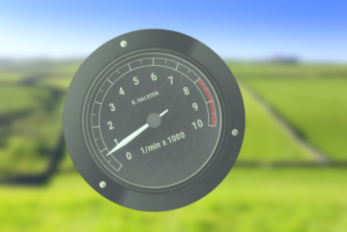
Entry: 750 rpm
